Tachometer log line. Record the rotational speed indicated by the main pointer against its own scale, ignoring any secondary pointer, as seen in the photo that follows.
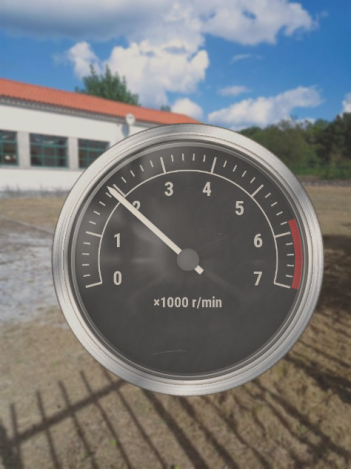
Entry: 1900 rpm
